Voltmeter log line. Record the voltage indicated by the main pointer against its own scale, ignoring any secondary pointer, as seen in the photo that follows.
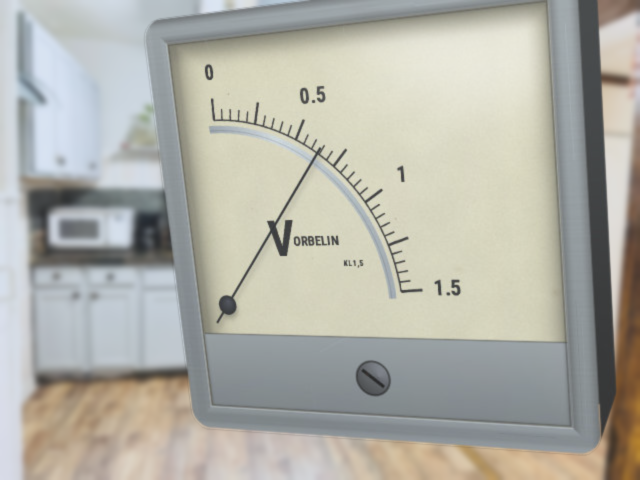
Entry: 0.65 V
